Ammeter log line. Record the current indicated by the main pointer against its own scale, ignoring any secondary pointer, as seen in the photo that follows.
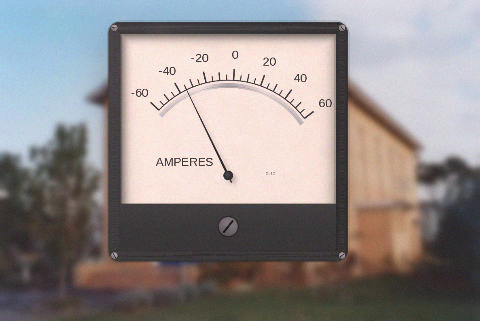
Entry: -35 A
